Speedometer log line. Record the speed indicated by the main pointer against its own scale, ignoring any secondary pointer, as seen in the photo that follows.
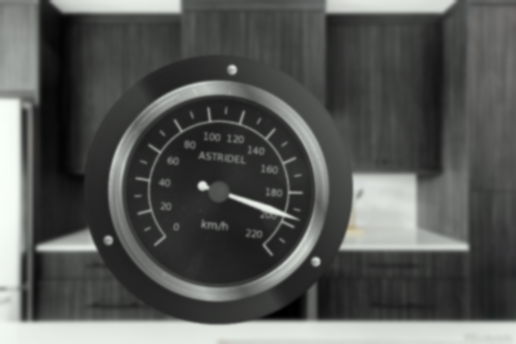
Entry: 195 km/h
